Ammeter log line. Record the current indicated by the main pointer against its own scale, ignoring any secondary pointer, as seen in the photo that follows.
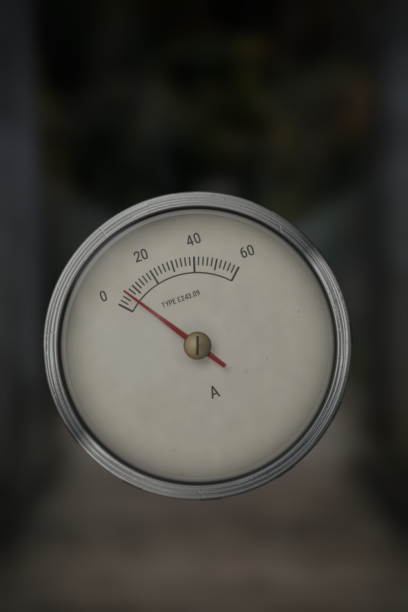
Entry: 6 A
